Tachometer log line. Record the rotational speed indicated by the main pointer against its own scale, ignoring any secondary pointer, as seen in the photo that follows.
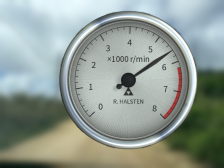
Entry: 5600 rpm
